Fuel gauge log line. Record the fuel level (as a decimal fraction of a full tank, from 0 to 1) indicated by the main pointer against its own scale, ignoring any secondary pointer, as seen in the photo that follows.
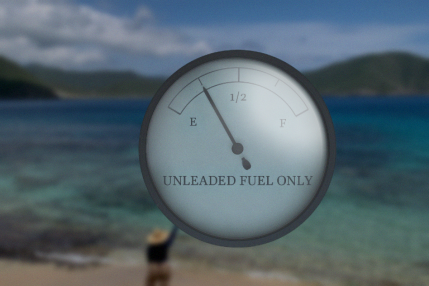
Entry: 0.25
